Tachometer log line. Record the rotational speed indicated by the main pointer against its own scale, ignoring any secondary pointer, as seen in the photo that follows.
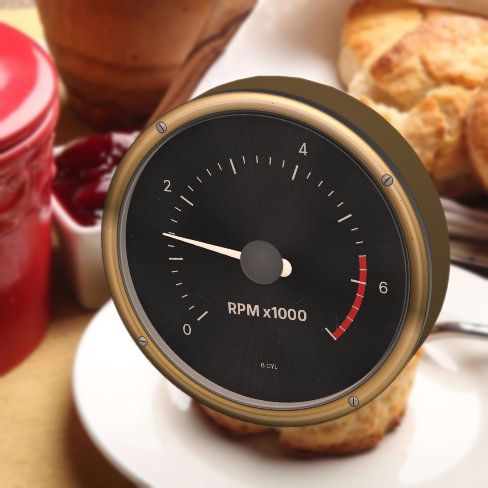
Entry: 1400 rpm
